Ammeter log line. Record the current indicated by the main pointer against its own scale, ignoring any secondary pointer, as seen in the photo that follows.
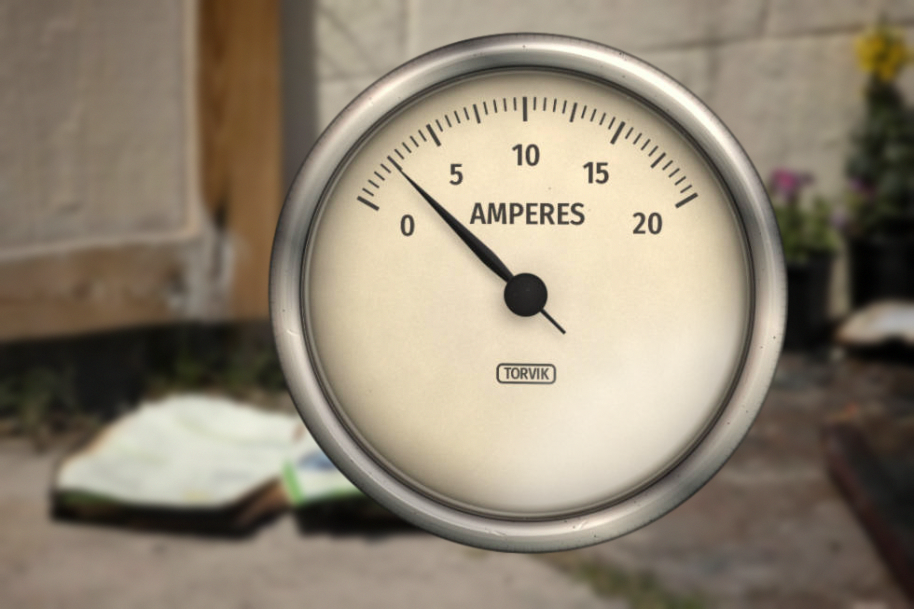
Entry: 2.5 A
